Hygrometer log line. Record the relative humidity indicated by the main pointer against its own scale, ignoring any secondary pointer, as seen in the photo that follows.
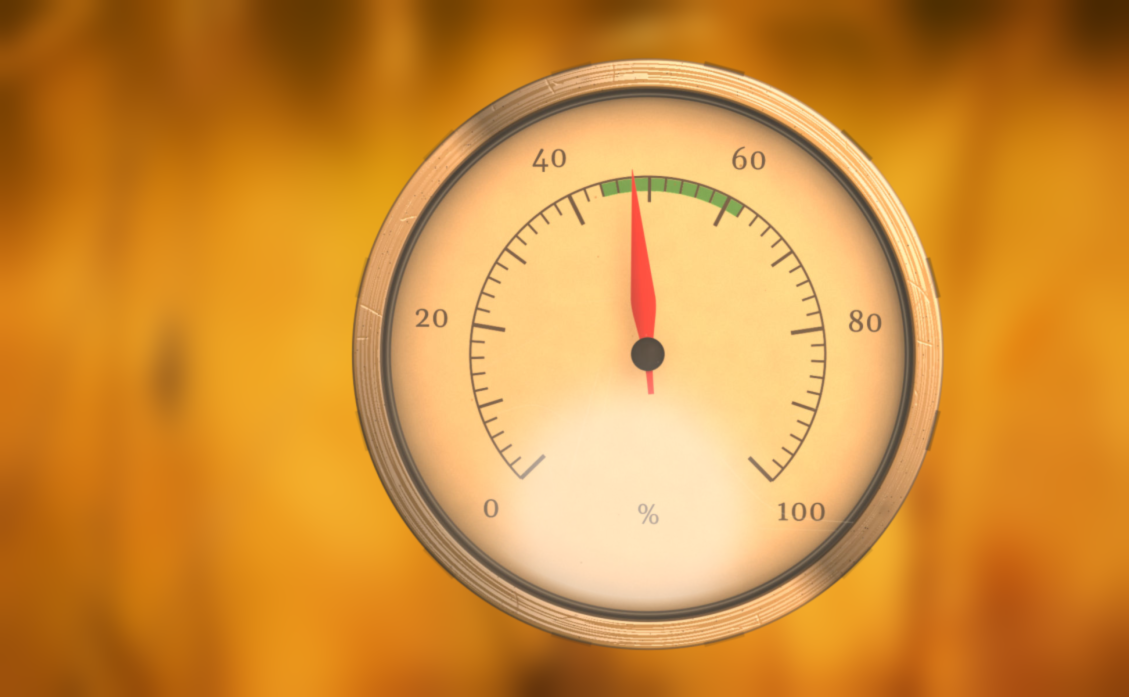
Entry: 48 %
